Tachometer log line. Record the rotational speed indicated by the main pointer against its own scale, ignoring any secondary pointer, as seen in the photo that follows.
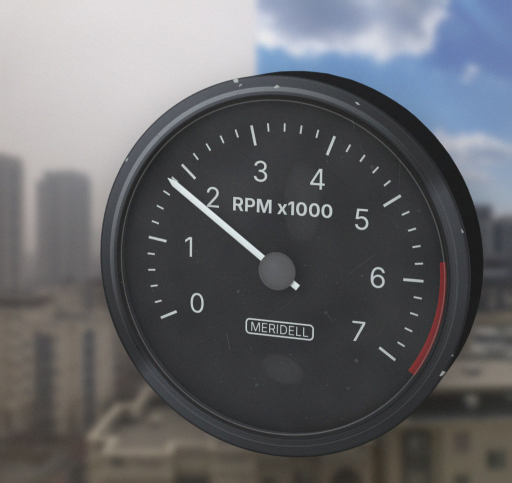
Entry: 1800 rpm
